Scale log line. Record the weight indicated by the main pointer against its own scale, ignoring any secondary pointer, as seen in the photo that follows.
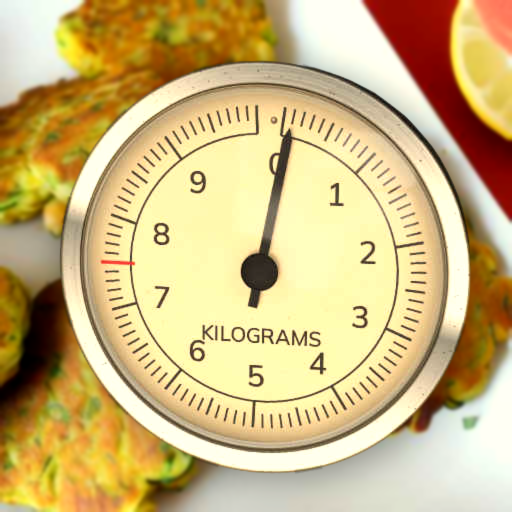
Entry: 0.1 kg
